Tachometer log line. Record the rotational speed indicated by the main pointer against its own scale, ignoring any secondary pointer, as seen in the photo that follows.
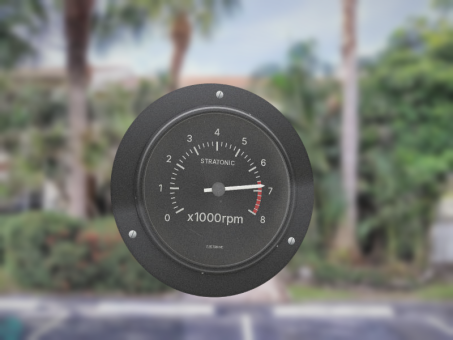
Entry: 6800 rpm
